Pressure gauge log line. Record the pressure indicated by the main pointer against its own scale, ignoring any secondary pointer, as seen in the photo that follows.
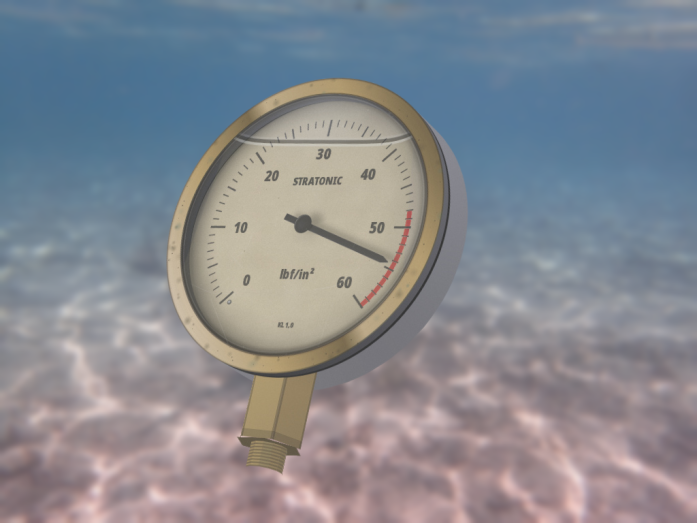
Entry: 54.5 psi
